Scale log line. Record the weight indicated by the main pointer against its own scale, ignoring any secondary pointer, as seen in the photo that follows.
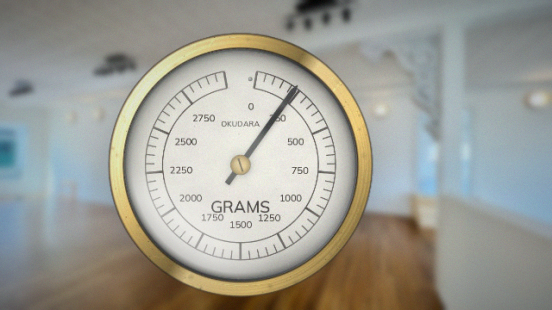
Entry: 225 g
